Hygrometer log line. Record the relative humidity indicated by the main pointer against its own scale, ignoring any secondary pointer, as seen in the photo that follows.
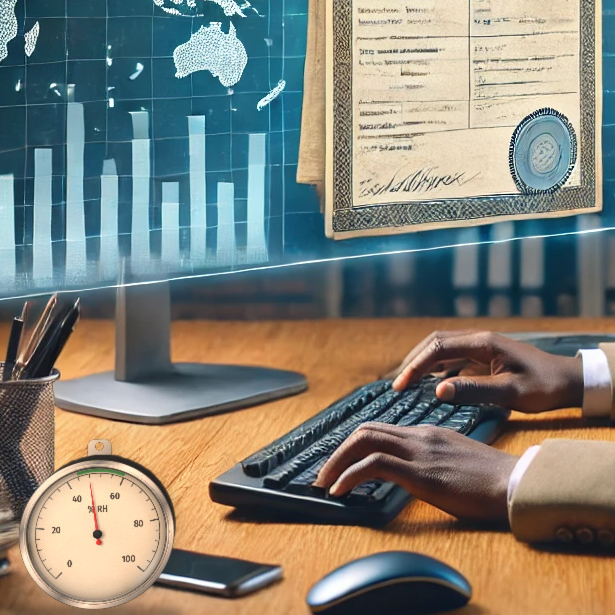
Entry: 48 %
